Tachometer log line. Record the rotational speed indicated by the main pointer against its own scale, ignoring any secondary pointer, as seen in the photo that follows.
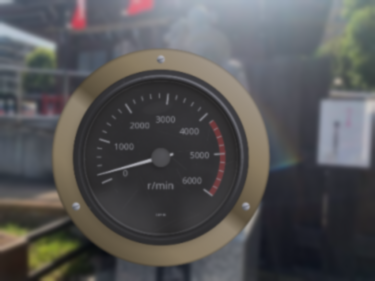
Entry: 200 rpm
